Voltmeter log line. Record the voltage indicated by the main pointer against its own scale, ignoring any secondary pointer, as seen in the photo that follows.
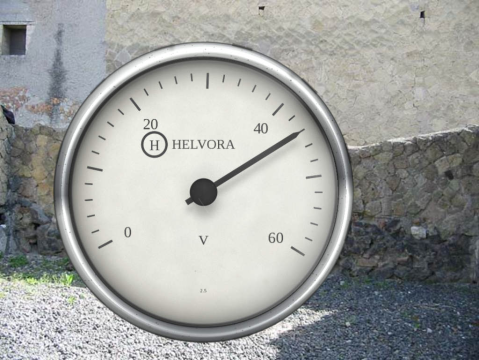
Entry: 44 V
